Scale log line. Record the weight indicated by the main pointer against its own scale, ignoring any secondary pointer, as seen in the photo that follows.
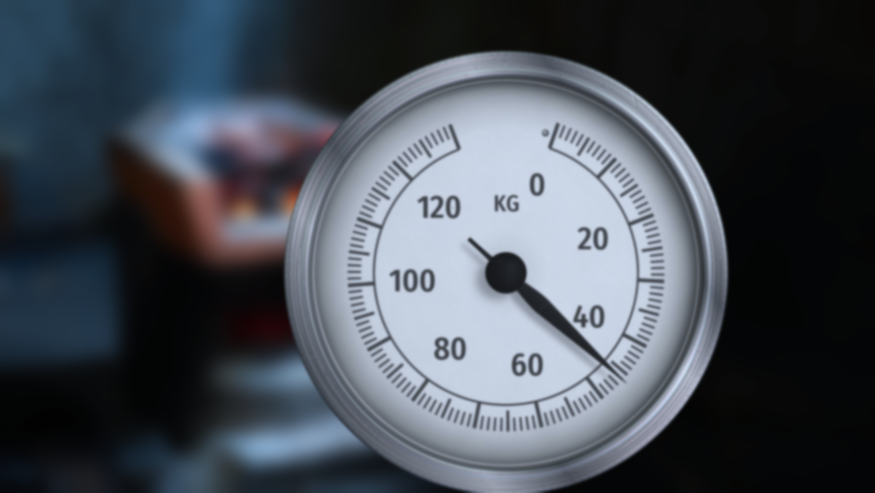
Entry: 46 kg
